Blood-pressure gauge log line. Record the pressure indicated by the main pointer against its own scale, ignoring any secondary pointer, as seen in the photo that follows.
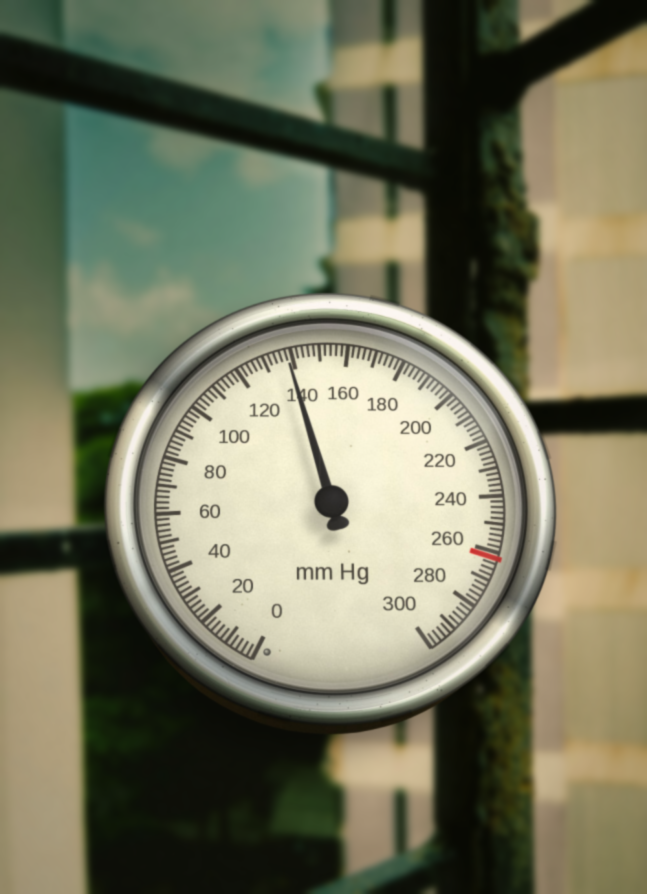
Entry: 138 mmHg
